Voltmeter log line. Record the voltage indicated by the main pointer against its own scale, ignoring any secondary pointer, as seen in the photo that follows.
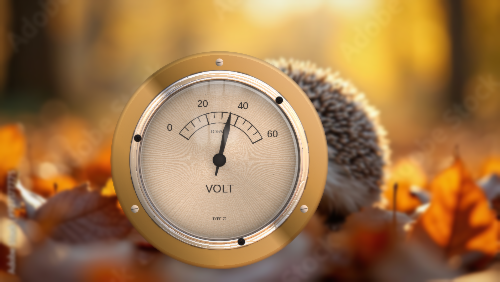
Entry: 35 V
